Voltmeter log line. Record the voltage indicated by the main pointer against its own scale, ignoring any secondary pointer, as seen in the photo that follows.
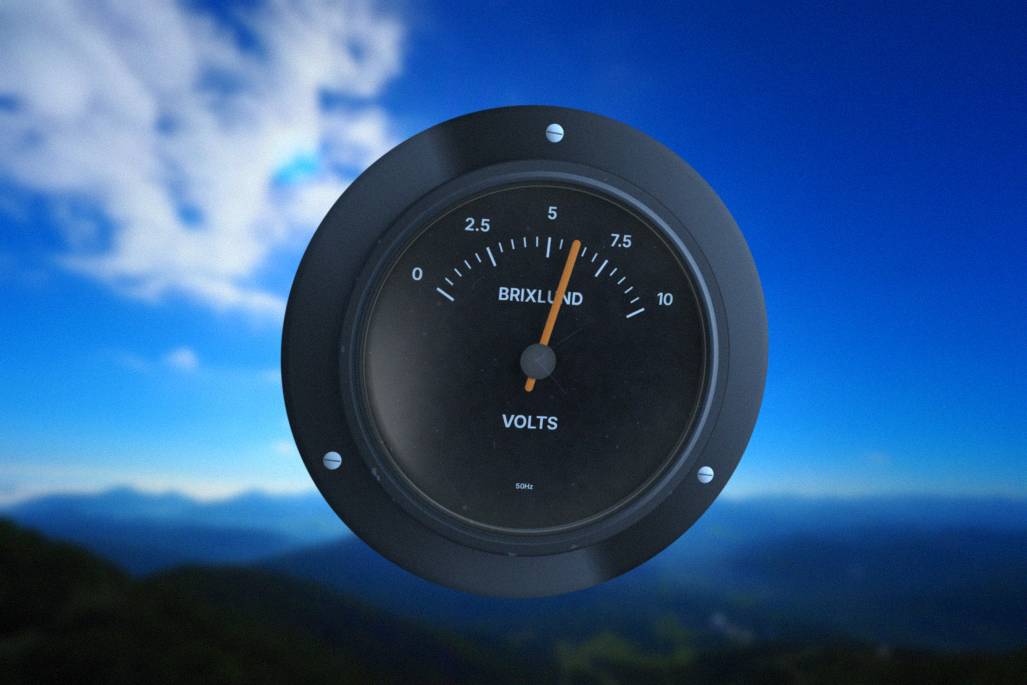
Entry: 6 V
